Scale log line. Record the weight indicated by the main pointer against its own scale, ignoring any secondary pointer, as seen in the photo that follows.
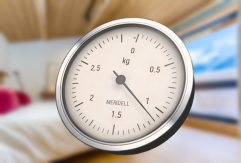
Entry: 1.1 kg
